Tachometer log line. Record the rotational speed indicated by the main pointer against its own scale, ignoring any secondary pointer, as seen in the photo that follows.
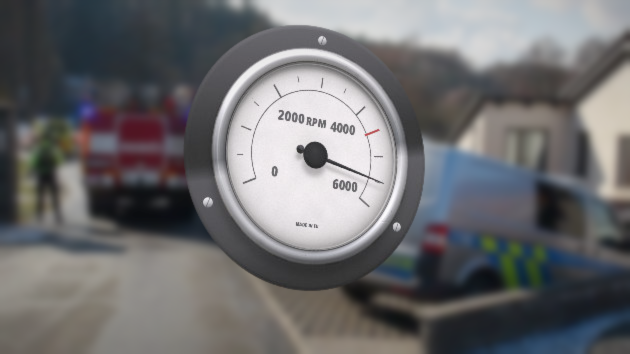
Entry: 5500 rpm
